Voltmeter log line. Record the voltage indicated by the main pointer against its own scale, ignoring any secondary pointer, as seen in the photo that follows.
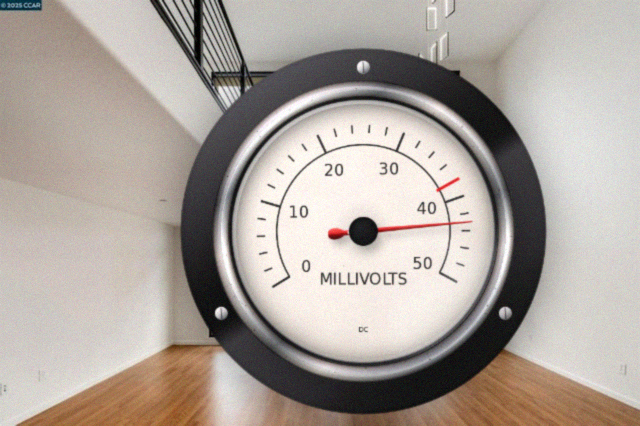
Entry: 43 mV
